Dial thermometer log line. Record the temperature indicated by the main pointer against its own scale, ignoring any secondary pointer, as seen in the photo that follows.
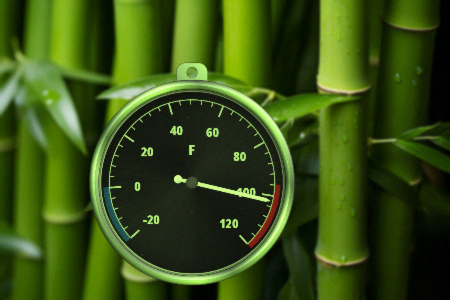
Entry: 102 °F
